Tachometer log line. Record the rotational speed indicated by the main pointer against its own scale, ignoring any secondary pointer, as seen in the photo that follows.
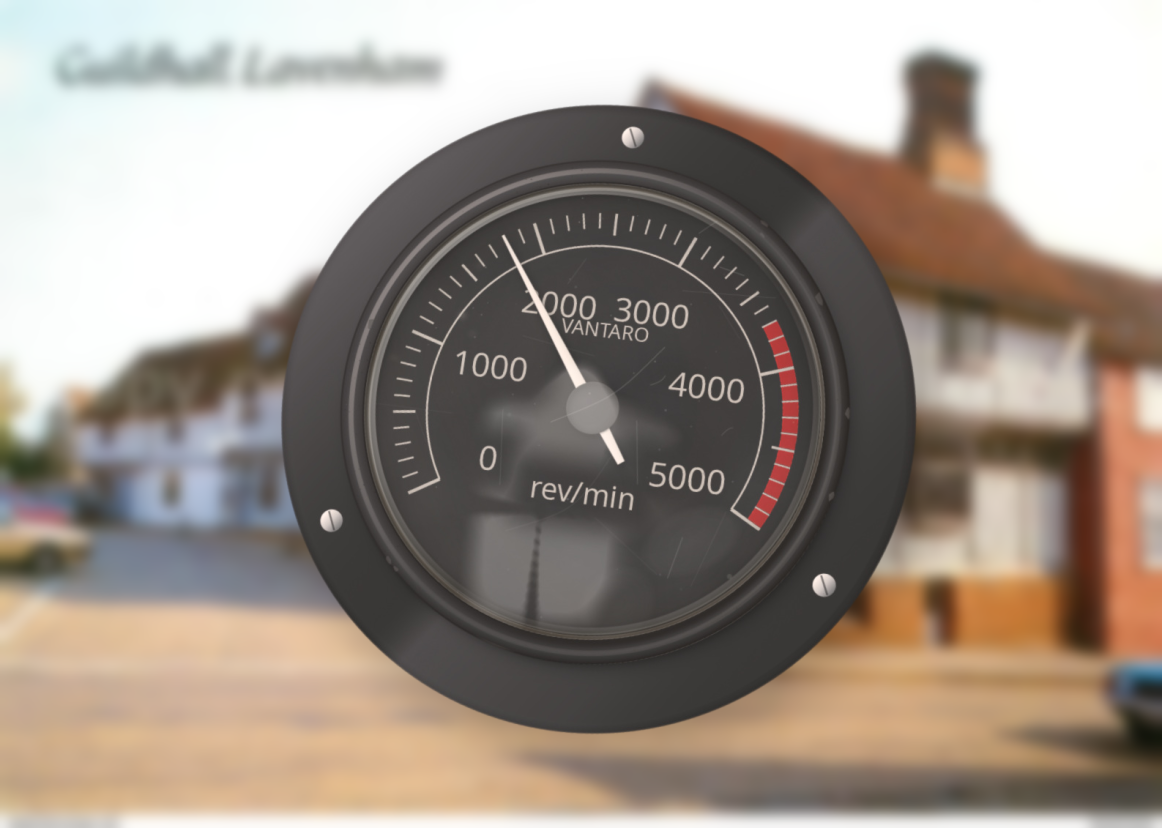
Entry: 1800 rpm
